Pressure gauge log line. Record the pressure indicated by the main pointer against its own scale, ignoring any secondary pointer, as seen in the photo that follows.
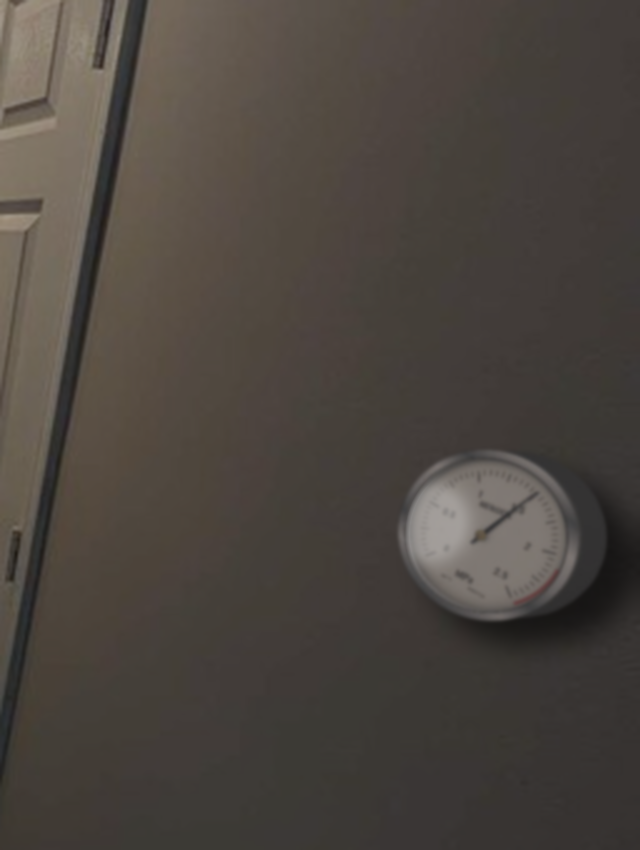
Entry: 1.5 MPa
